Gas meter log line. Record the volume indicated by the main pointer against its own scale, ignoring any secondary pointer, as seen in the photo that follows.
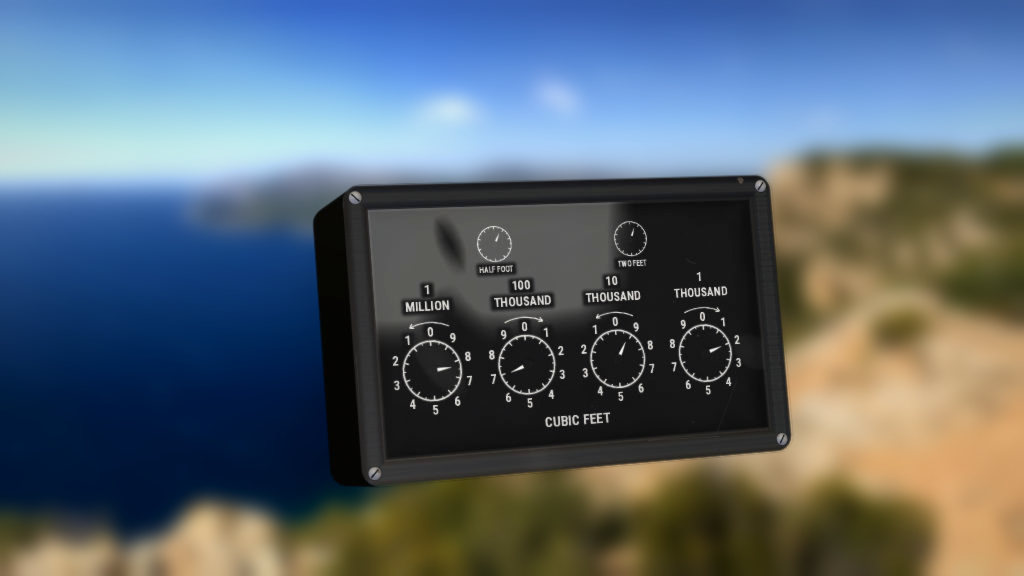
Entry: 769200 ft³
